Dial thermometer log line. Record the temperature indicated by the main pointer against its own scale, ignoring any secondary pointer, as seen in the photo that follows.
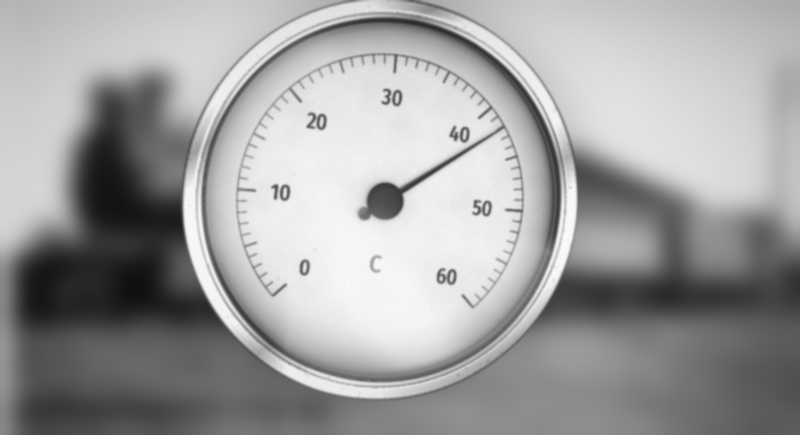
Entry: 42 °C
